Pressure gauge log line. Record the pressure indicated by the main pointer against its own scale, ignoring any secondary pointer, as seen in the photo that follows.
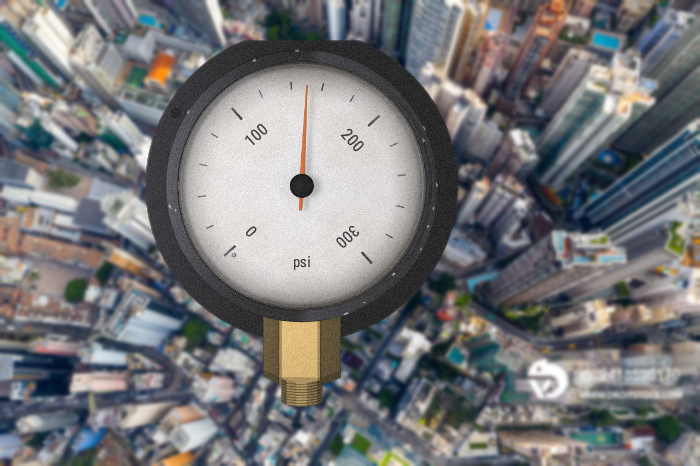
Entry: 150 psi
